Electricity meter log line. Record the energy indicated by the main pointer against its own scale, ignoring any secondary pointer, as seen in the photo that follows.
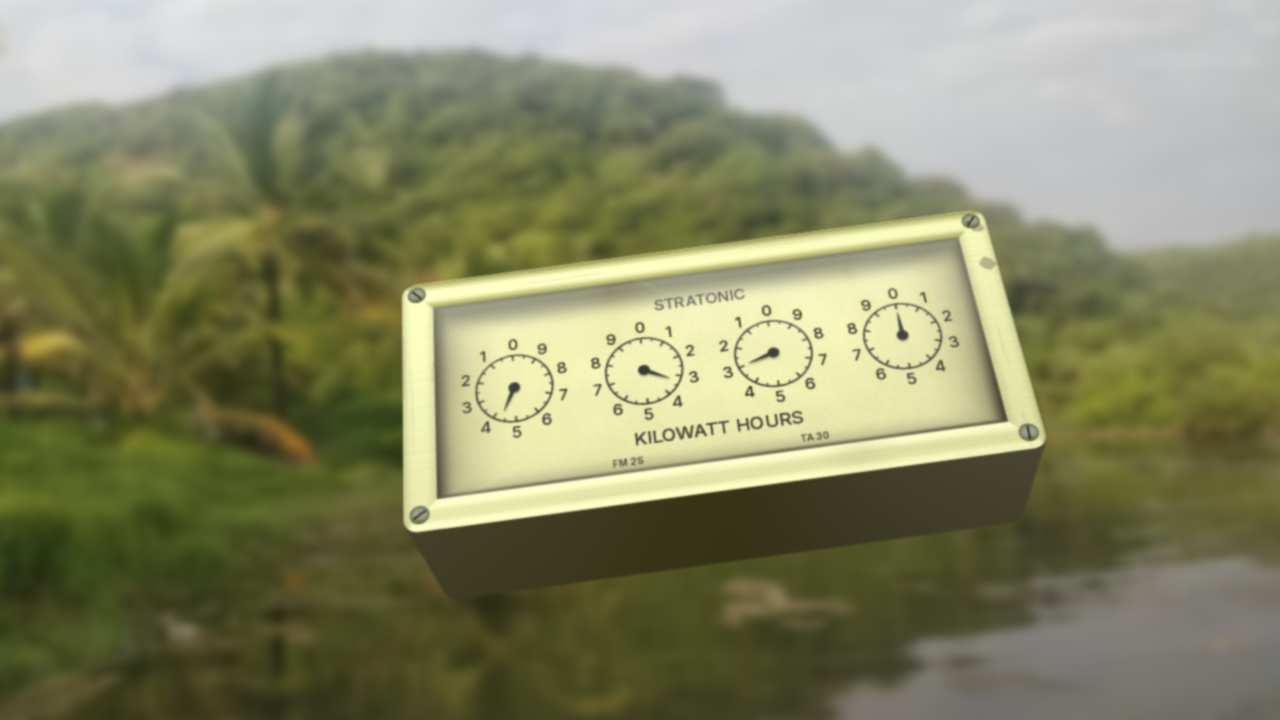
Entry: 4330 kWh
